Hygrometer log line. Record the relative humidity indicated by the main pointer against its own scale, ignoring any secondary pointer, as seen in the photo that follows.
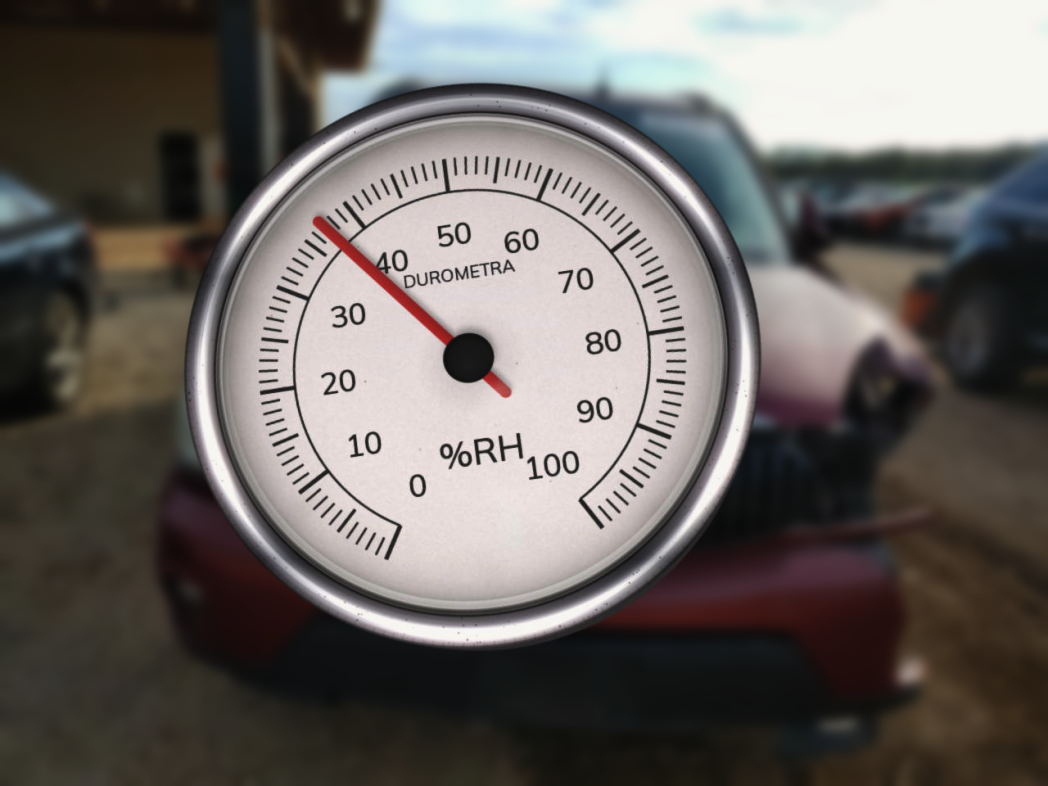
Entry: 37 %
